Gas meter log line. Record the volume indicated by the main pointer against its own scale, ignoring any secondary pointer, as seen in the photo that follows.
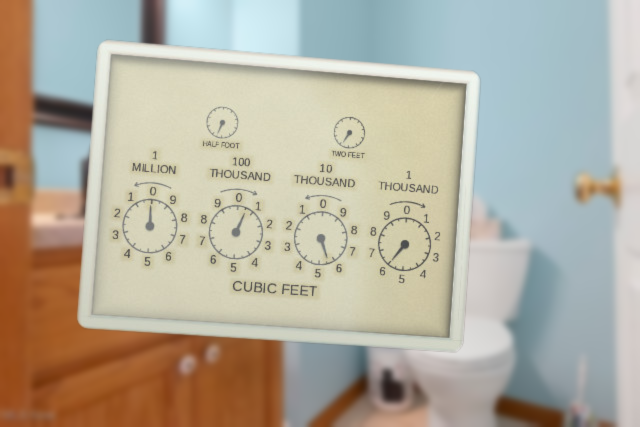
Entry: 5600 ft³
